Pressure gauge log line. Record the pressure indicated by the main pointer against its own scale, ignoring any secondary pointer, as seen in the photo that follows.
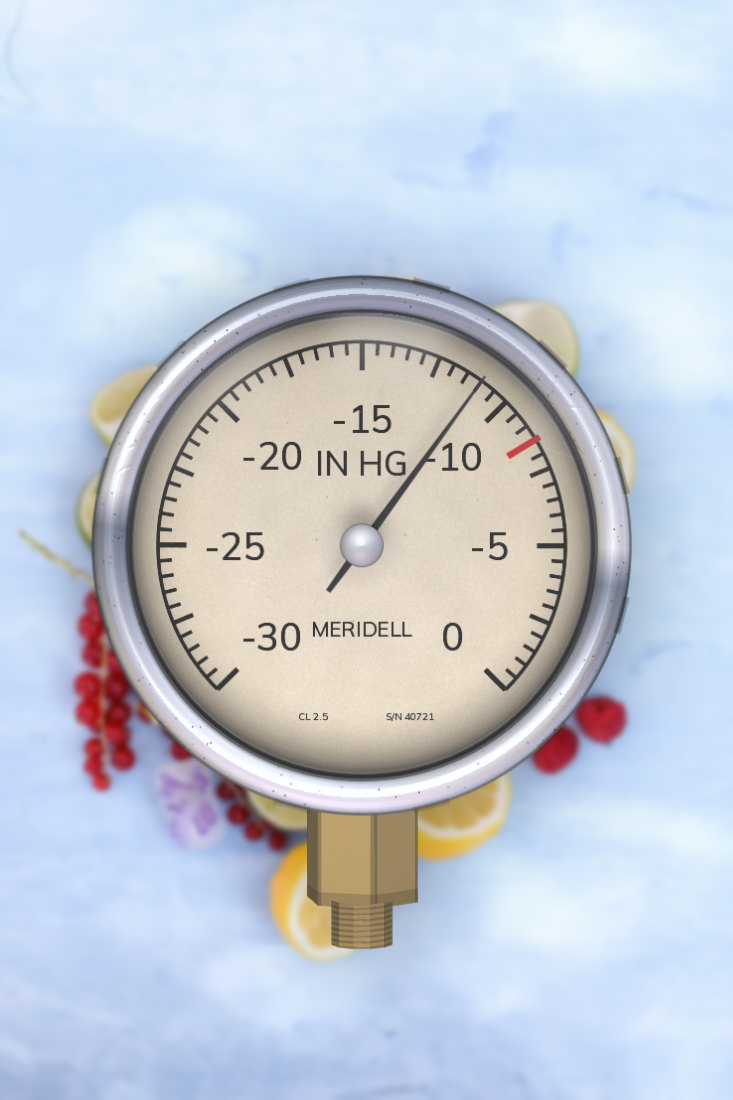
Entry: -11 inHg
